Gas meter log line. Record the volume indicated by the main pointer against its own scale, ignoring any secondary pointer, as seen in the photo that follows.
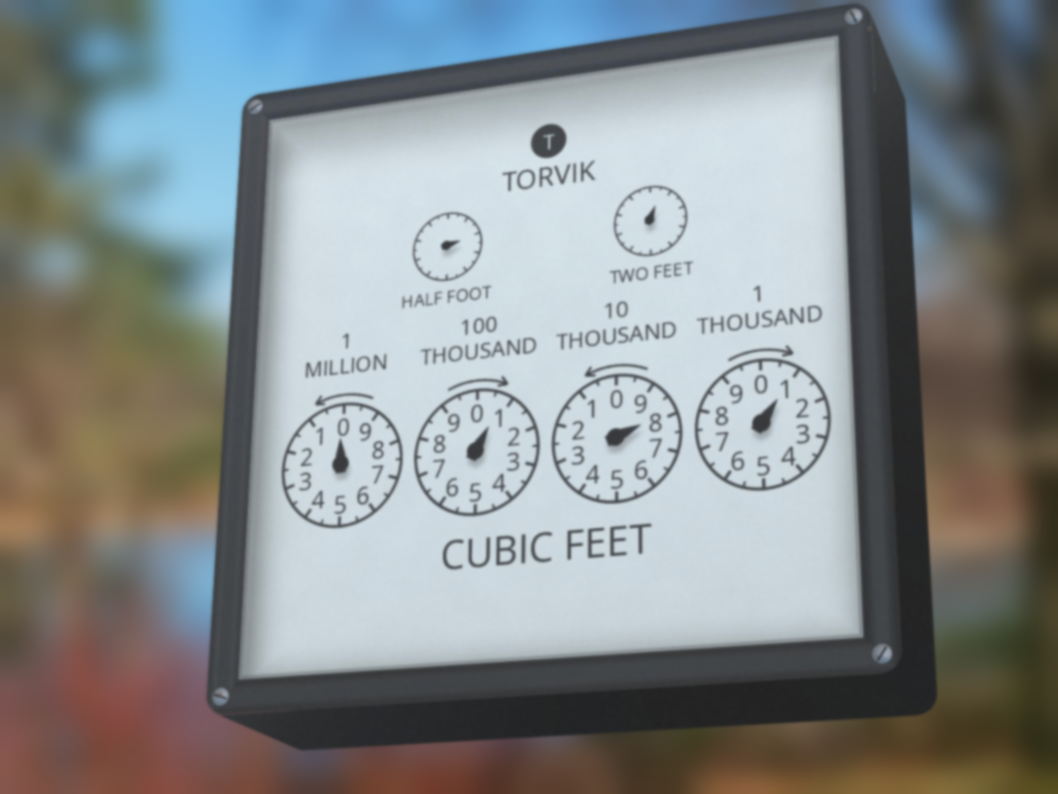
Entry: 8100 ft³
